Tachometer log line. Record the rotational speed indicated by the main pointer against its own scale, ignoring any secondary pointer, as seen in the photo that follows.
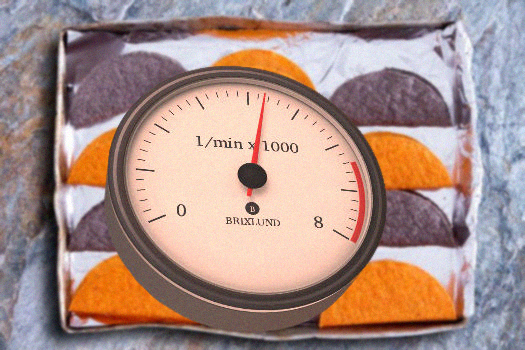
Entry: 4300 rpm
